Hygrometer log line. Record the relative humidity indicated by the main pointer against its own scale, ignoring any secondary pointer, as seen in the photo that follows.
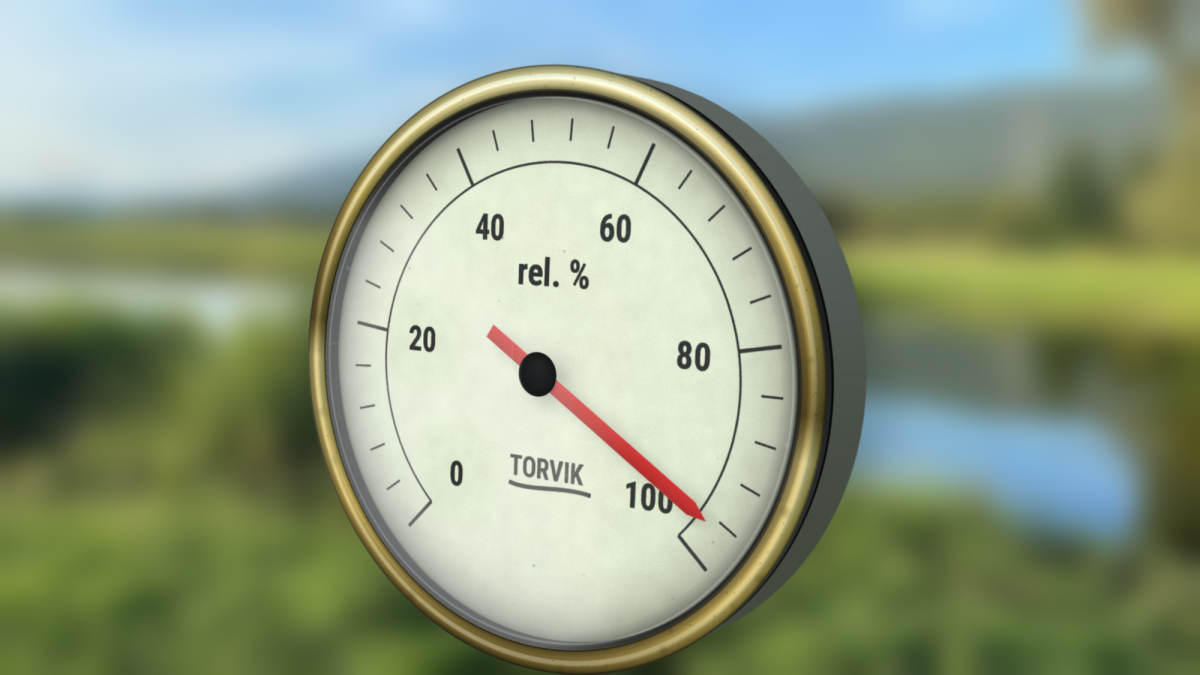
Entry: 96 %
